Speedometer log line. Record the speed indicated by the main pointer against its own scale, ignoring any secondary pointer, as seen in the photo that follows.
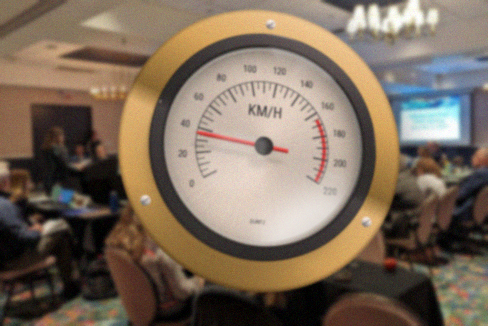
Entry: 35 km/h
